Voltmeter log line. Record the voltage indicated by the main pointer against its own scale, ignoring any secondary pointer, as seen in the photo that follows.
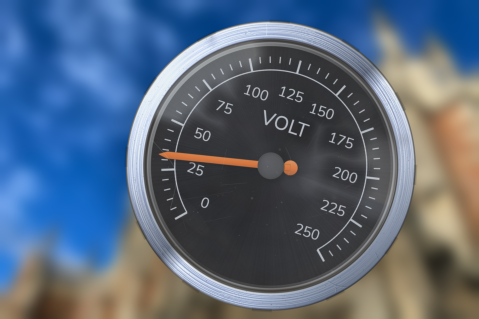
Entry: 32.5 V
